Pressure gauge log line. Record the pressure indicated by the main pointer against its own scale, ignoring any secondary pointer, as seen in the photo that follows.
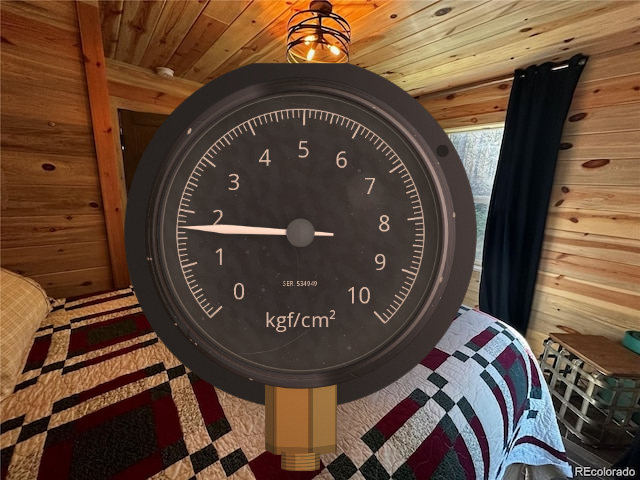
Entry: 1.7 kg/cm²
